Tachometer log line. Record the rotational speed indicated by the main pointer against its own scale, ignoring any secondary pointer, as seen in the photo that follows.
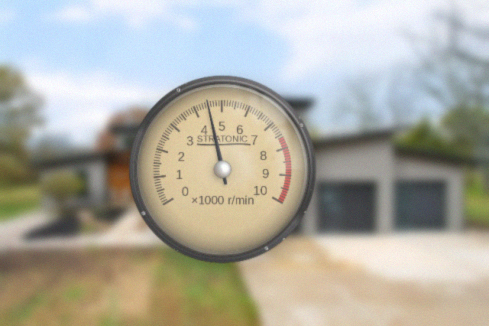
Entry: 4500 rpm
